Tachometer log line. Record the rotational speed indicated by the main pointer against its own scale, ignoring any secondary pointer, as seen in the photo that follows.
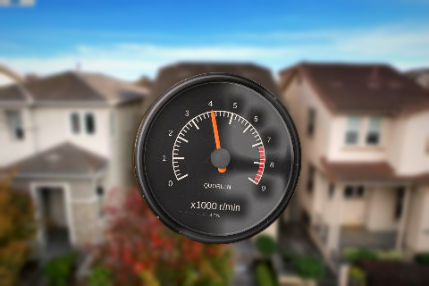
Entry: 4000 rpm
